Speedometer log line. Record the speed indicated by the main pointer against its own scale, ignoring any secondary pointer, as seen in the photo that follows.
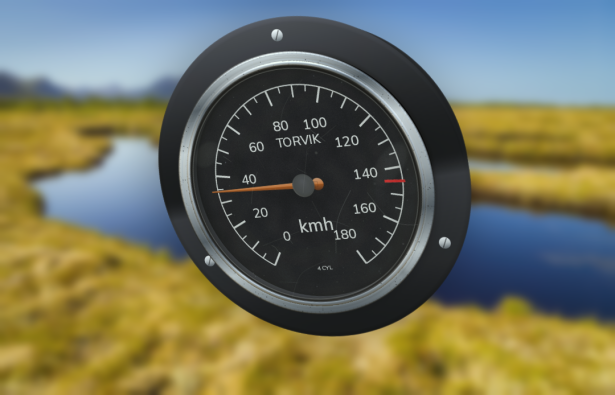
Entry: 35 km/h
